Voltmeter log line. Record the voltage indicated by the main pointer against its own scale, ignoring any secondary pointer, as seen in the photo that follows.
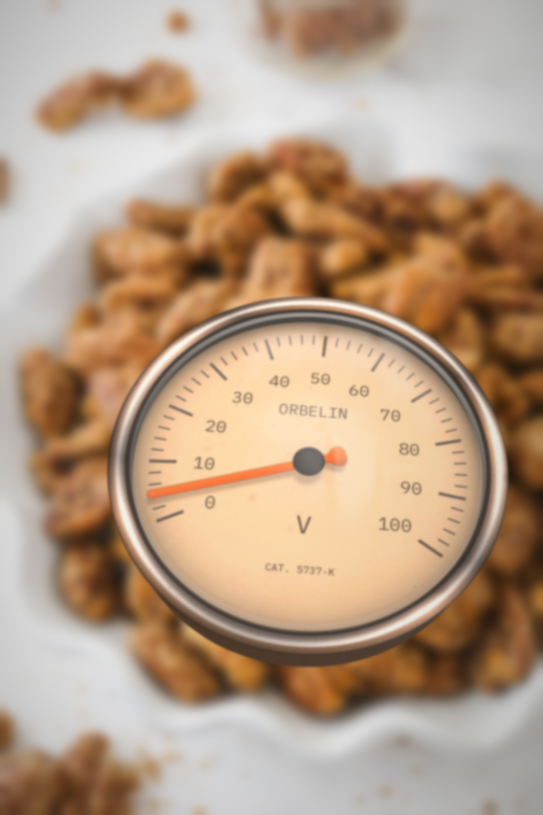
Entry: 4 V
